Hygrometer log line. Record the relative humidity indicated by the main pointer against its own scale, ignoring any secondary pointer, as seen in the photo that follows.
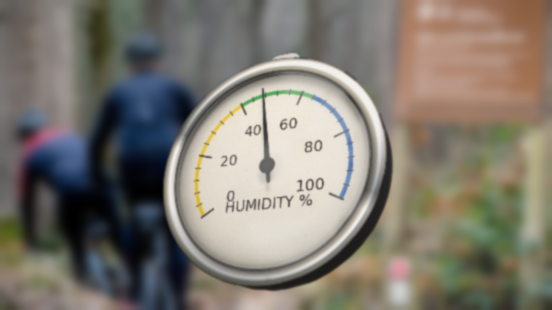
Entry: 48 %
